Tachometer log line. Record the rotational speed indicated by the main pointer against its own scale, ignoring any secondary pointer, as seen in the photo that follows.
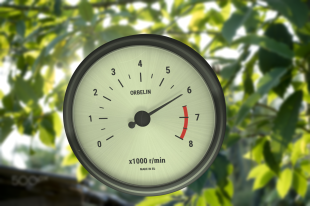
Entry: 6000 rpm
